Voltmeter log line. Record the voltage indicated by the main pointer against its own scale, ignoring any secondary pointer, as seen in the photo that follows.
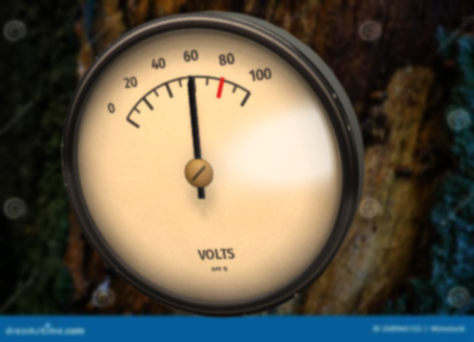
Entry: 60 V
